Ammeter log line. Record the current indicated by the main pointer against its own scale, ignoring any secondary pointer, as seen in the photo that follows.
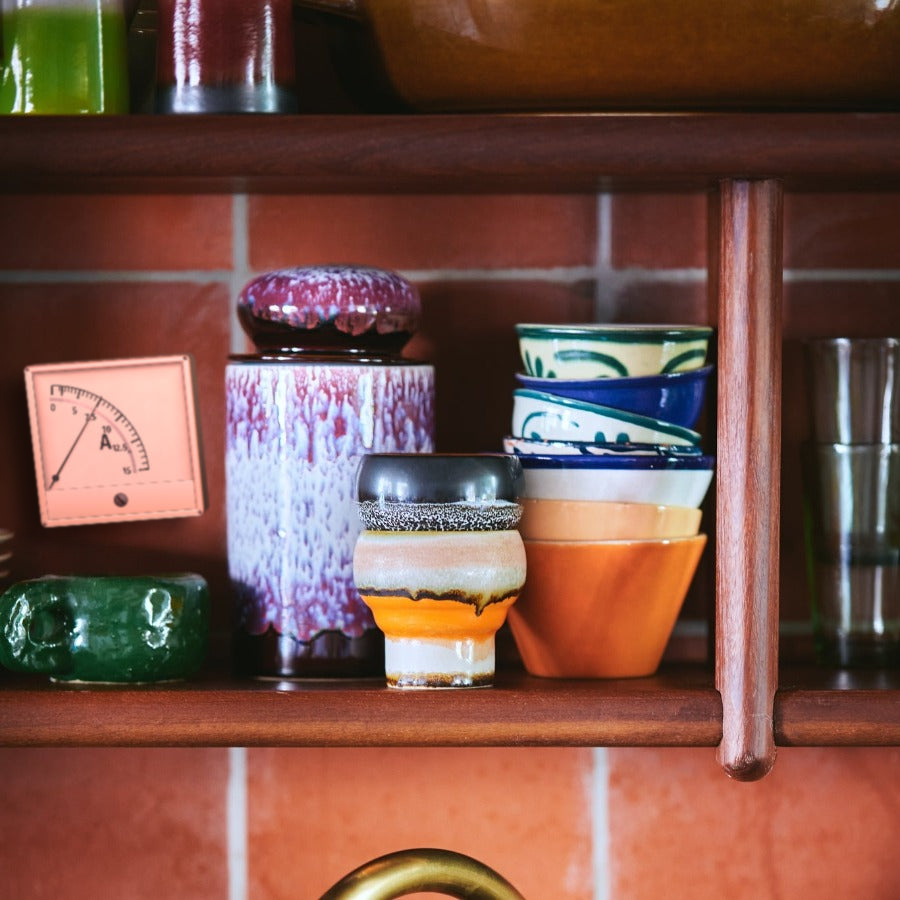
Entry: 7.5 A
